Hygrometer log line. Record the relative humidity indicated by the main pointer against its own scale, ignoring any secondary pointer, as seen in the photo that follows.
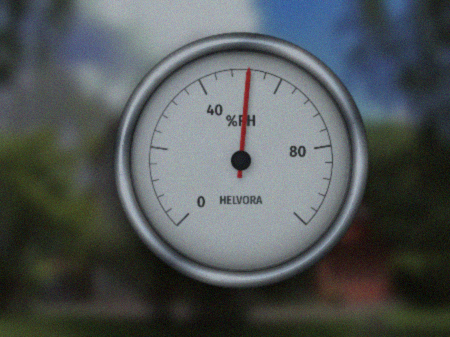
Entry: 52 %
